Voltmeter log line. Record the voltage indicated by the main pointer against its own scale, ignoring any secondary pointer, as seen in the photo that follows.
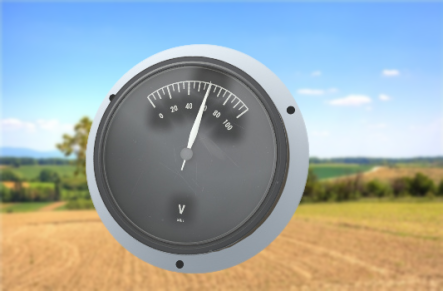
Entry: 60 V
